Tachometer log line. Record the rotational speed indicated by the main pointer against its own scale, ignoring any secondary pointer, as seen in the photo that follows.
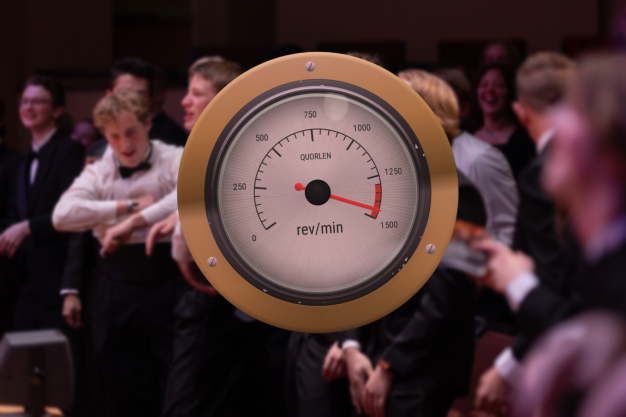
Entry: 1450 rpm
